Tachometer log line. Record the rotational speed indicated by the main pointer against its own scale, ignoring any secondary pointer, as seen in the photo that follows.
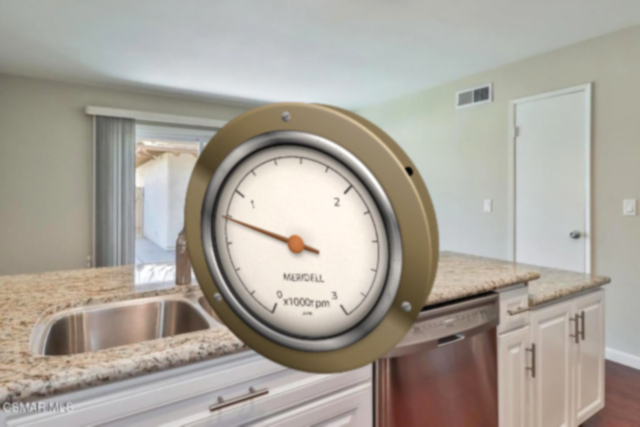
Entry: 800 rpm
